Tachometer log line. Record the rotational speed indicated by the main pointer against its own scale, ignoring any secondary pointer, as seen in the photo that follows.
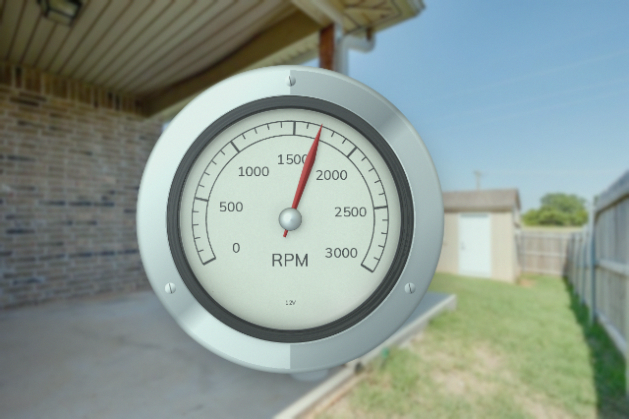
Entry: 1700 rpm
